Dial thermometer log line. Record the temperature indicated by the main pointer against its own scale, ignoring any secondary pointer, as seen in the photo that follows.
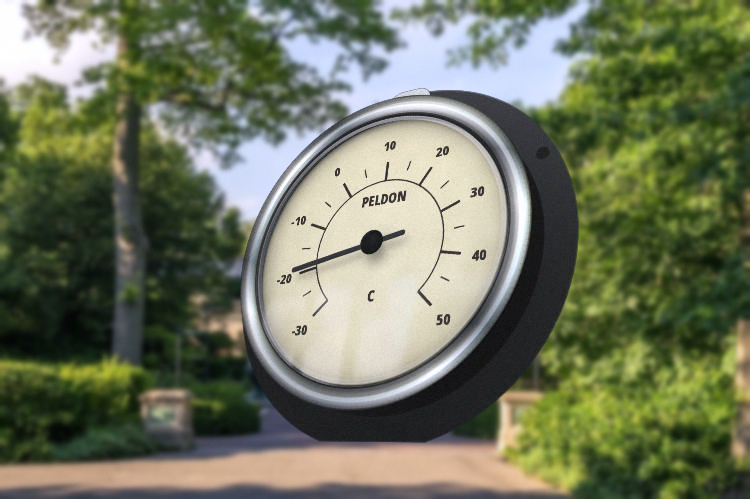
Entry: -20 °C
